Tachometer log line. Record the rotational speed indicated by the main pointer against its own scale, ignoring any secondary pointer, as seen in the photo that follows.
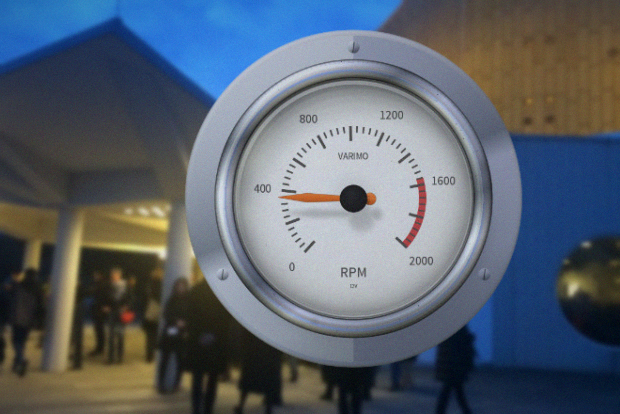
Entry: 360 rpm
